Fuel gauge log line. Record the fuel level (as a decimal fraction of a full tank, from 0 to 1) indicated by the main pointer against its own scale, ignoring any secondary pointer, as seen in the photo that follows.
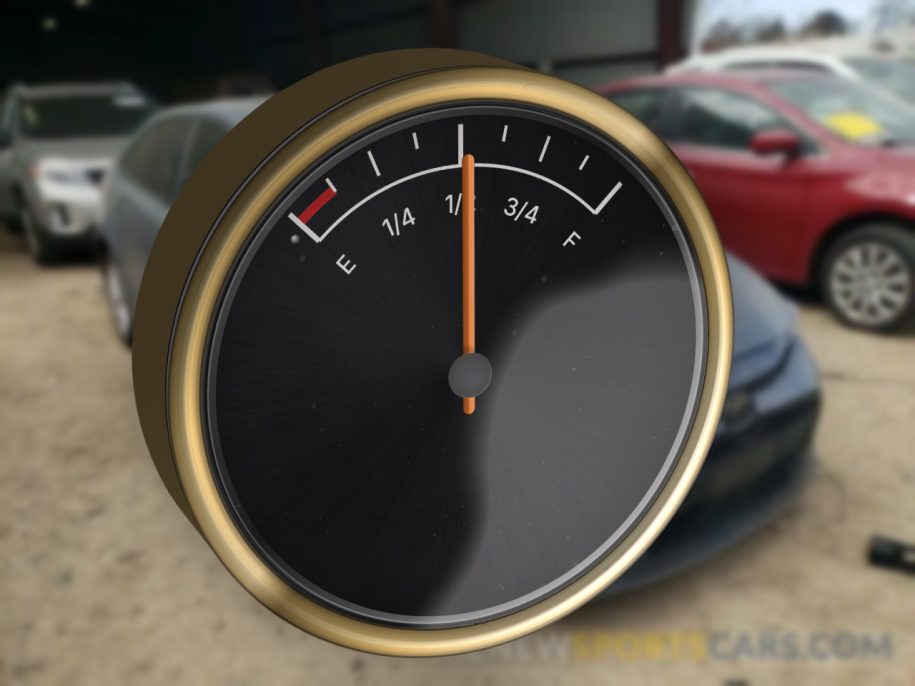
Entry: 0.5
